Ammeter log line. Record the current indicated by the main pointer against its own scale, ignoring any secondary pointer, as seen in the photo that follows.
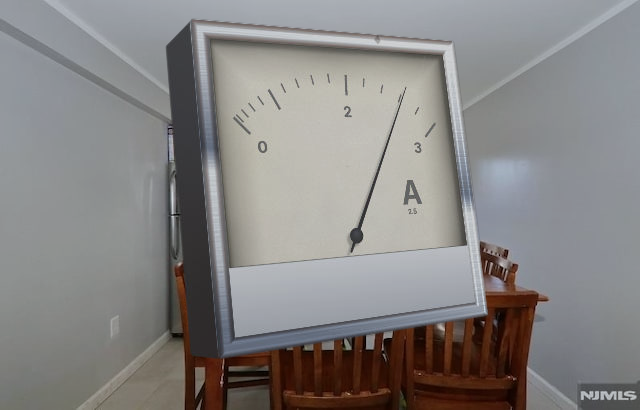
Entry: 2.6 A
